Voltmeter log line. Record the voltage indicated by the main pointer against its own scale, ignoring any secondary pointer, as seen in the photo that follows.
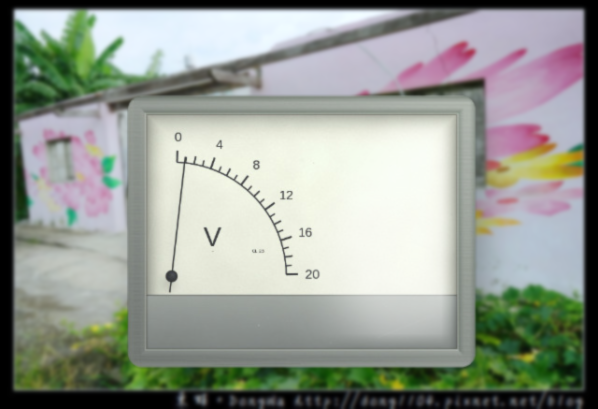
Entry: 1 V
